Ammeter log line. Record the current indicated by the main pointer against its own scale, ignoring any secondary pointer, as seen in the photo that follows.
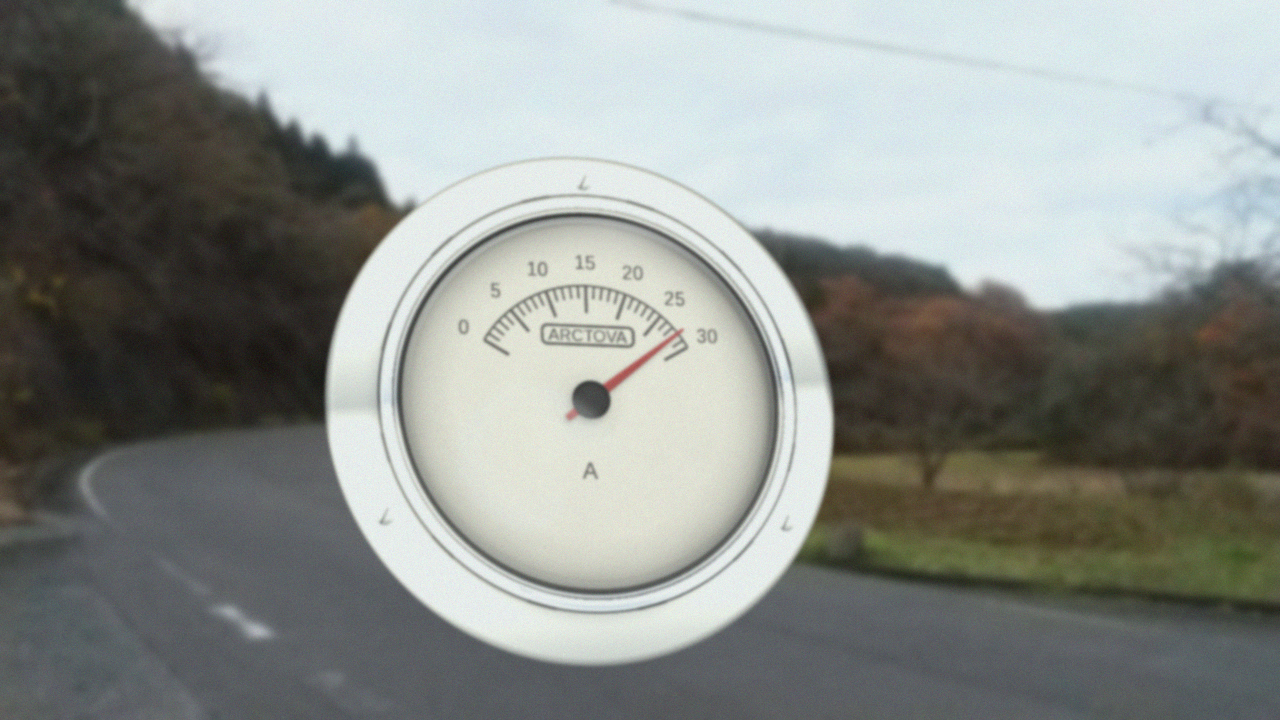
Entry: 28 A
